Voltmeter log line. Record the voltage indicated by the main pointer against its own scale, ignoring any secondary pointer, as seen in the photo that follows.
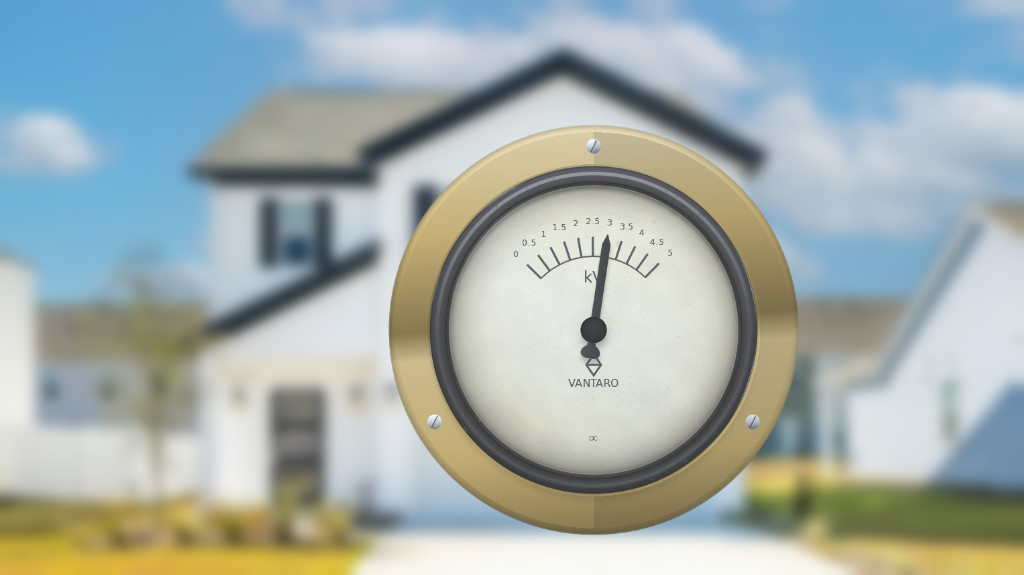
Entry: 3 kV
